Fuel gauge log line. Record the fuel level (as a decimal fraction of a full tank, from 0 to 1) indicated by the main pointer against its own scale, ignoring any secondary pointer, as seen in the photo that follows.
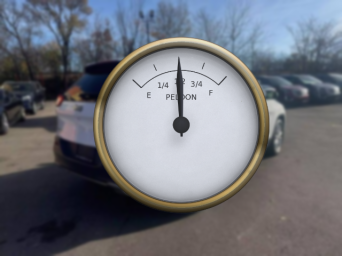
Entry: 0.5
